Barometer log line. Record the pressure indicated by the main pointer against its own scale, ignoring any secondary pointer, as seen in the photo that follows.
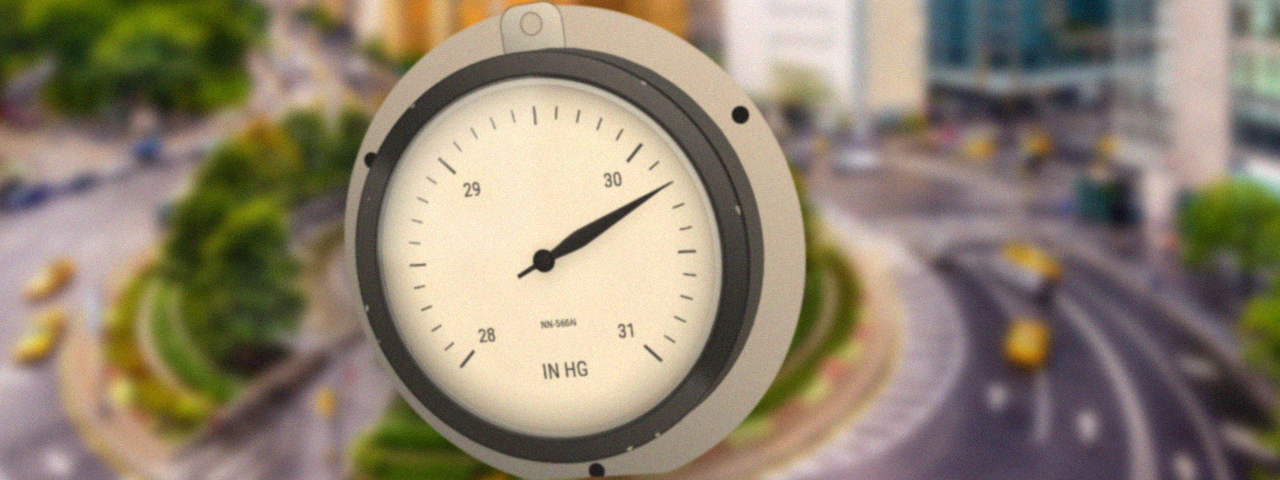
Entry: 30.2 inHg
